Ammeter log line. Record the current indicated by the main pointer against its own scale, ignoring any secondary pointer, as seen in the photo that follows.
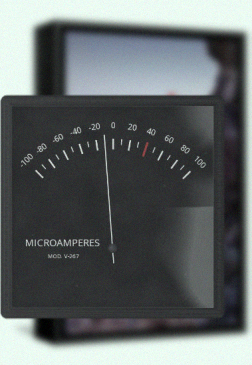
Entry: -10 µA
